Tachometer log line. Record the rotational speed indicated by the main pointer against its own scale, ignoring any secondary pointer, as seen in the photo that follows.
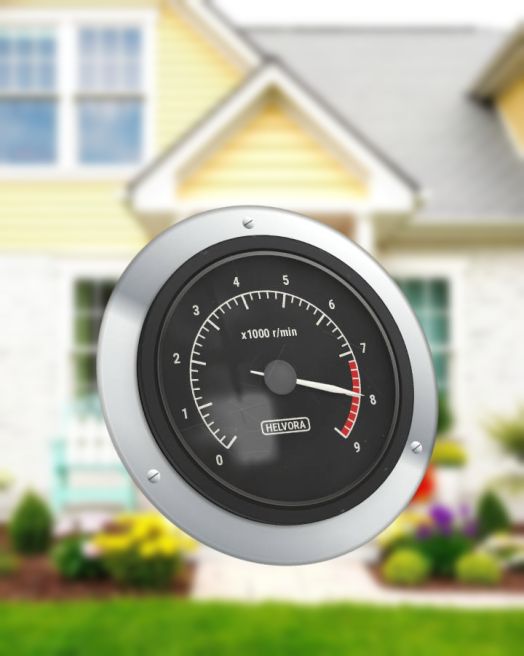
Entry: 8000 rpm
